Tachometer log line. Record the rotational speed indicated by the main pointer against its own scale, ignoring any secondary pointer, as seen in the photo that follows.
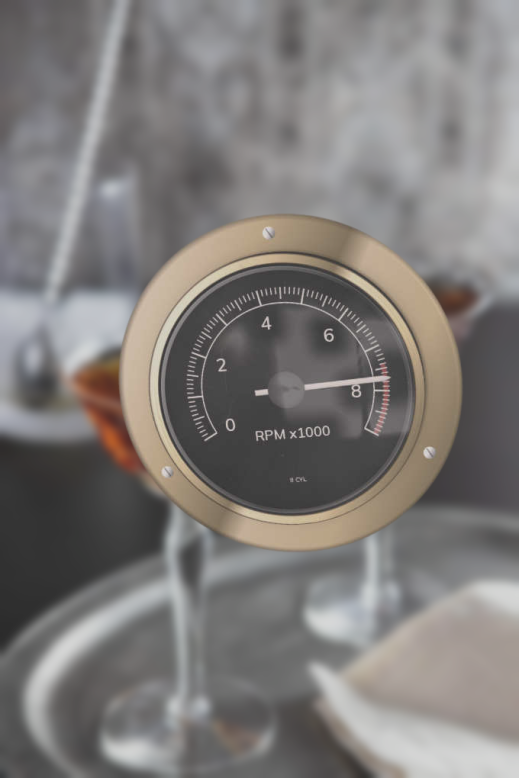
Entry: 7700 rpm
